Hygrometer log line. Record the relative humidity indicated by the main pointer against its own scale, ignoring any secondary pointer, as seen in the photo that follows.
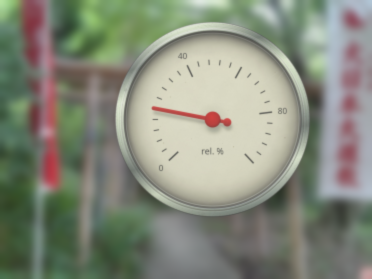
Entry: 20 %
